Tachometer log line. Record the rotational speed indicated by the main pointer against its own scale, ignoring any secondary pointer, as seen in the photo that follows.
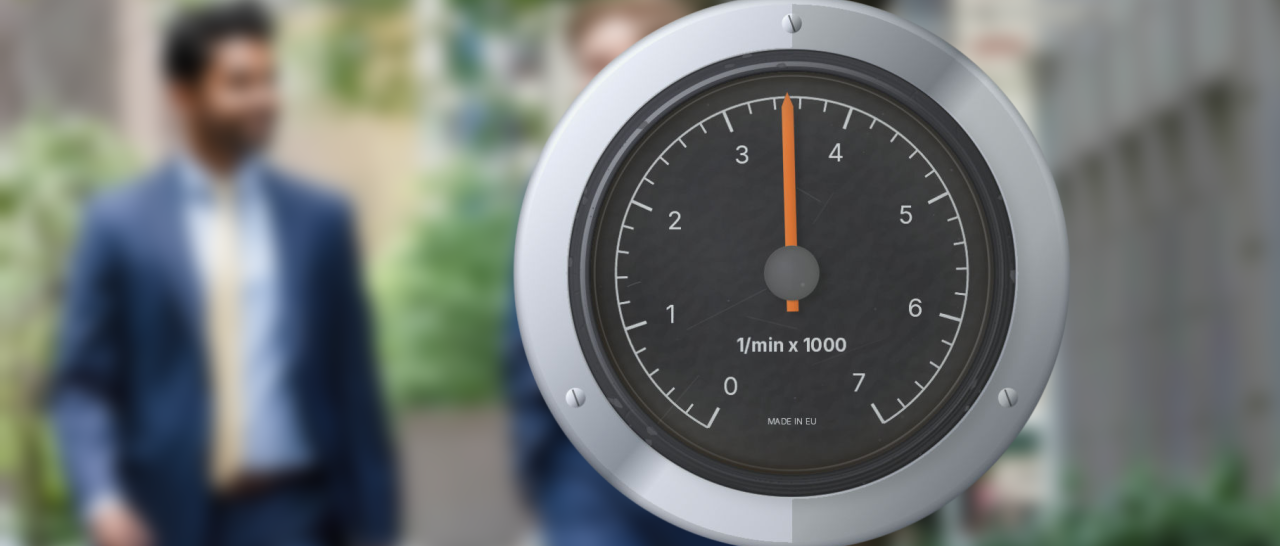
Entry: 3500 rpm
